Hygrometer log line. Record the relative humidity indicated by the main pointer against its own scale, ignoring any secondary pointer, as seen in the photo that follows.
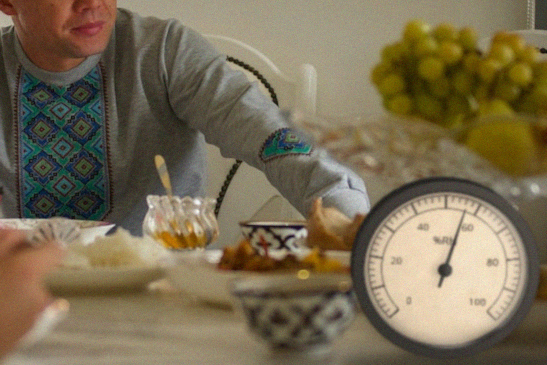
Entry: 56 %
